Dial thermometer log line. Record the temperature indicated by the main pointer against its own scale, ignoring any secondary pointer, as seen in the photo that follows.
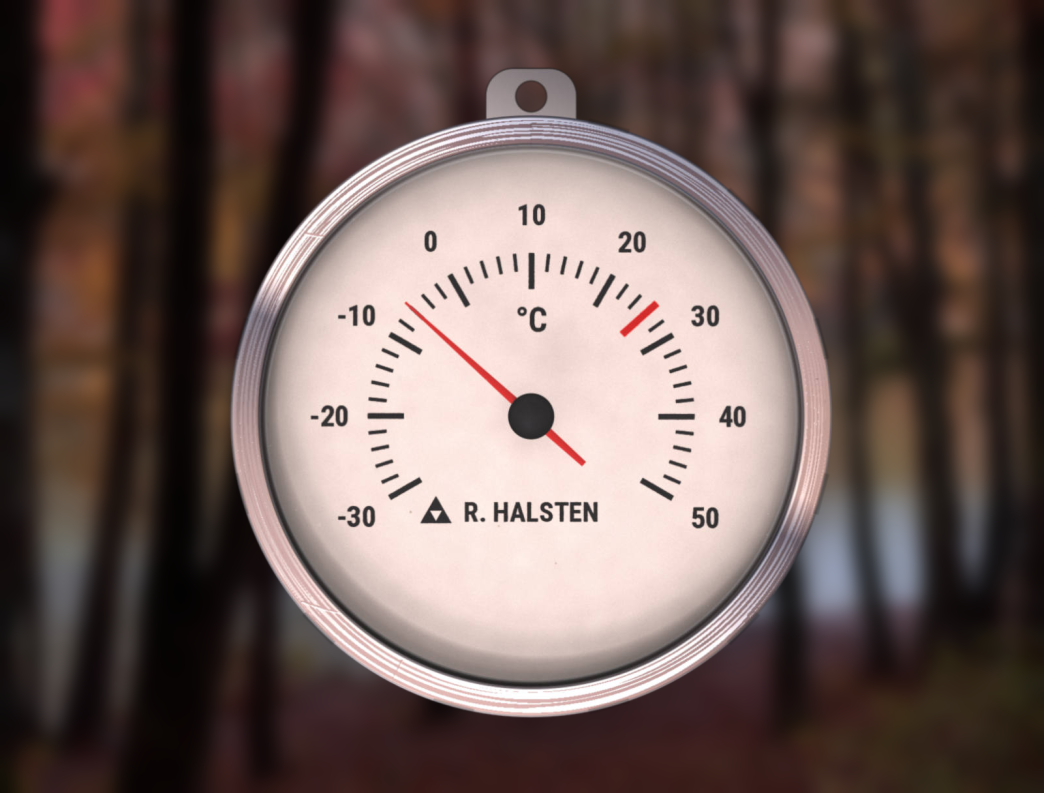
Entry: -6 °C
